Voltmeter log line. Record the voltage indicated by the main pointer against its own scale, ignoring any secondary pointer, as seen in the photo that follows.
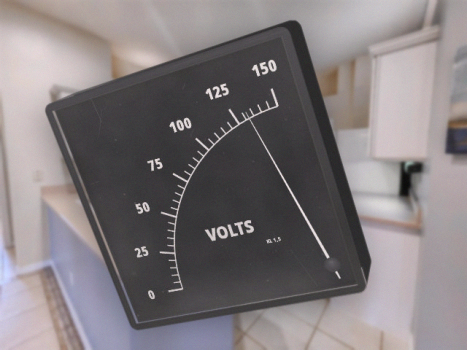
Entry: 132.5 V
